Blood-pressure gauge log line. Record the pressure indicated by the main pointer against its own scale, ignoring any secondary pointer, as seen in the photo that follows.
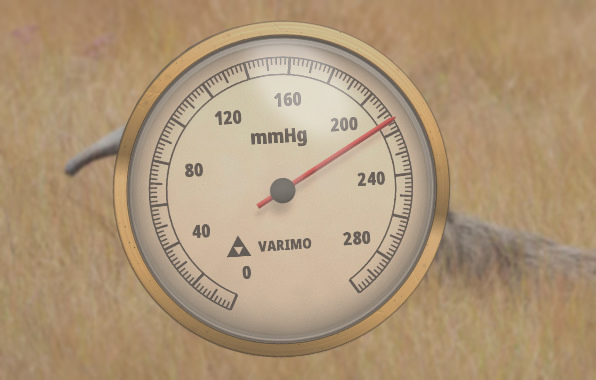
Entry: 214 mmHg
